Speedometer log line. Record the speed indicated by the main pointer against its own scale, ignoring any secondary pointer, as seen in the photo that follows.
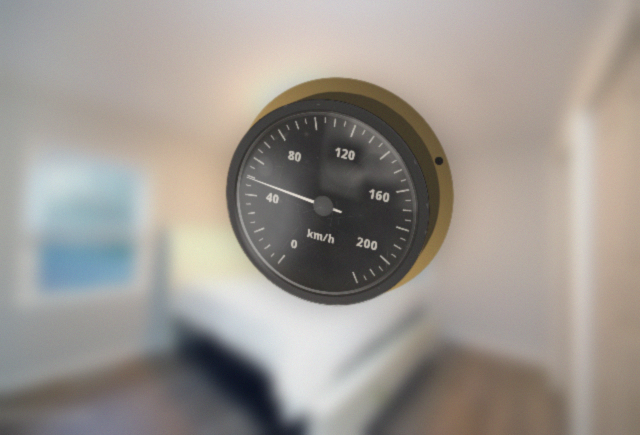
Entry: 50 km/h
